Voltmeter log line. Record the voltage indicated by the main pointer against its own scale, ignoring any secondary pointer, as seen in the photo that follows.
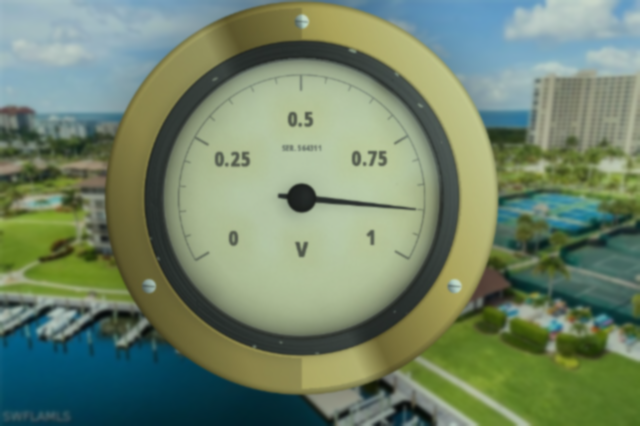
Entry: 0.9 V
